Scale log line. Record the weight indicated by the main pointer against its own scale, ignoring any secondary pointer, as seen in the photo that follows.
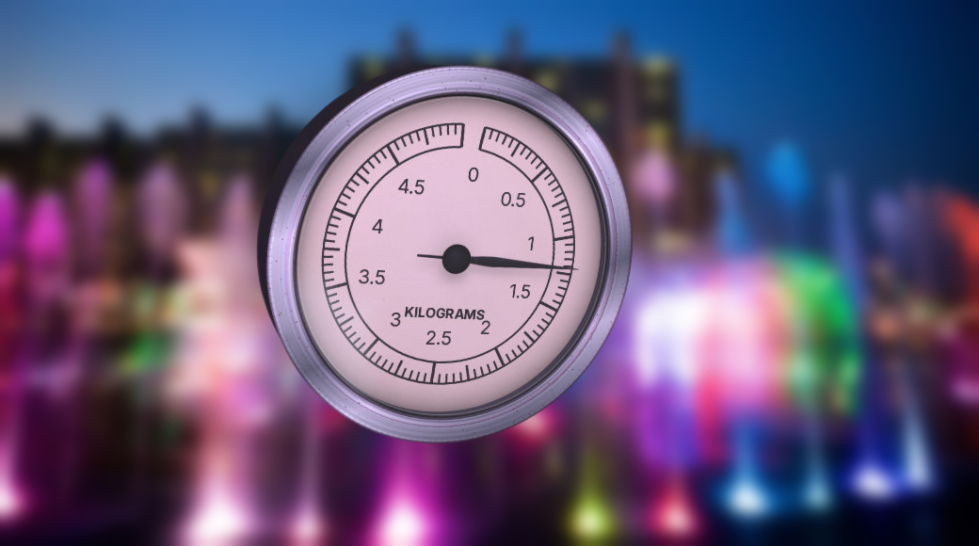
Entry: 1.2 kg
